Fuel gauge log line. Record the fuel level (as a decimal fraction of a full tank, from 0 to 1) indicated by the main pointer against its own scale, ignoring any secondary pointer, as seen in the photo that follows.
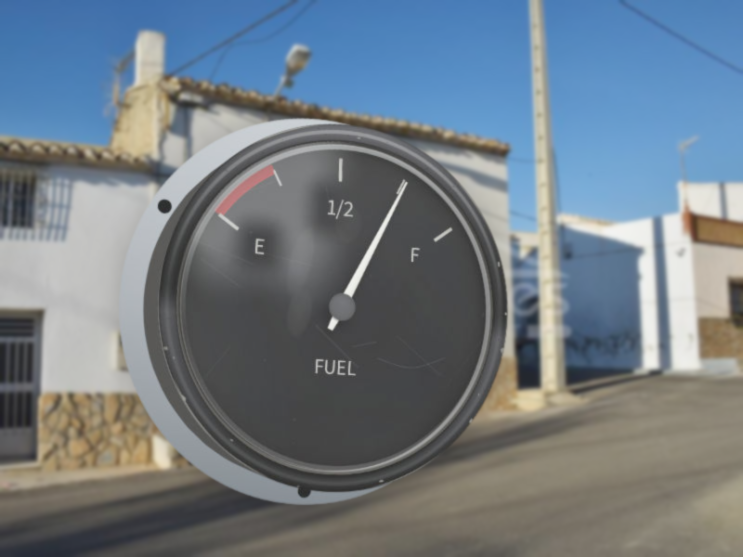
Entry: 0.75
